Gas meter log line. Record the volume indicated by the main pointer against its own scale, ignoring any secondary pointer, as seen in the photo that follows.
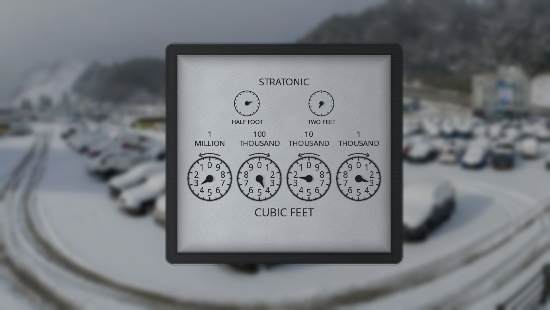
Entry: 342300 ft³
